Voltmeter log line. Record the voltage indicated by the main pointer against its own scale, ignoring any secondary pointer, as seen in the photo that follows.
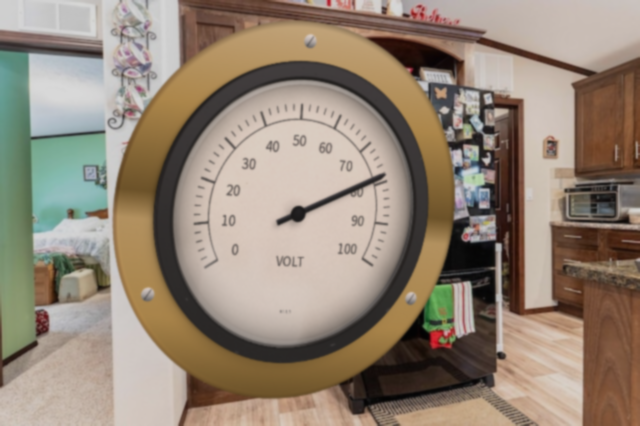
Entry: 78 V
